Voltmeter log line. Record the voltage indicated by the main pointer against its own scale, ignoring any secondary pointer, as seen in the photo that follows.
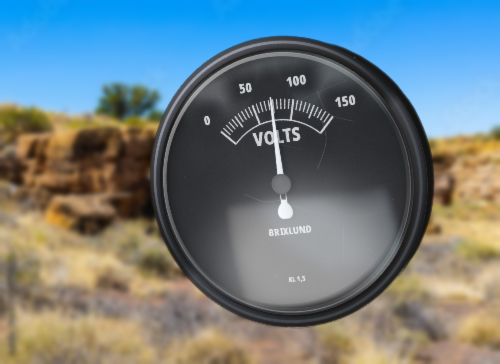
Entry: 75 V
